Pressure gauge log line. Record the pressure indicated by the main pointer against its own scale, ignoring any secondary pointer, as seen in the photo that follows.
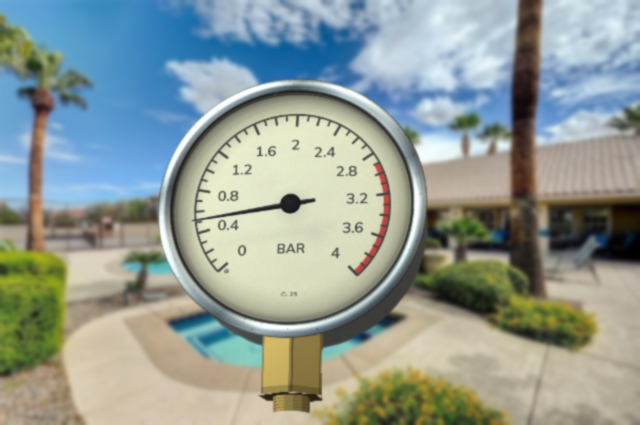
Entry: 0.5 bar
